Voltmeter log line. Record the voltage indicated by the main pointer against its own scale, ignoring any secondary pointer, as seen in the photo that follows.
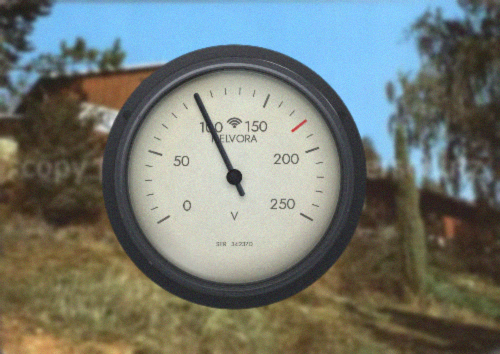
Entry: 100 V
